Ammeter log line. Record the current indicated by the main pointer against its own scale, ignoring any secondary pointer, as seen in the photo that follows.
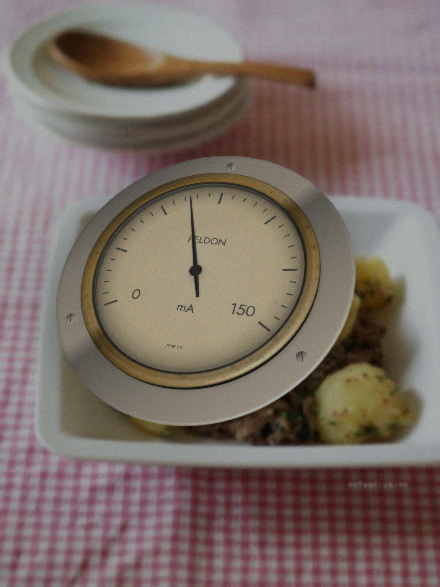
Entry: 62.5 mA
